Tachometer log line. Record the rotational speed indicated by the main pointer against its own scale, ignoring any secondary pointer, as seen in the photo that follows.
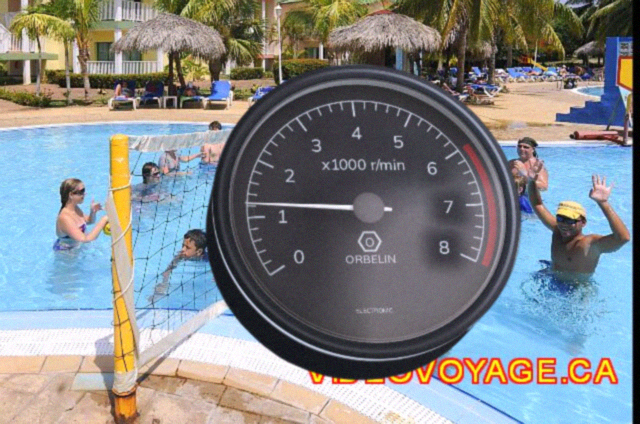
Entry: 1200 rpm
